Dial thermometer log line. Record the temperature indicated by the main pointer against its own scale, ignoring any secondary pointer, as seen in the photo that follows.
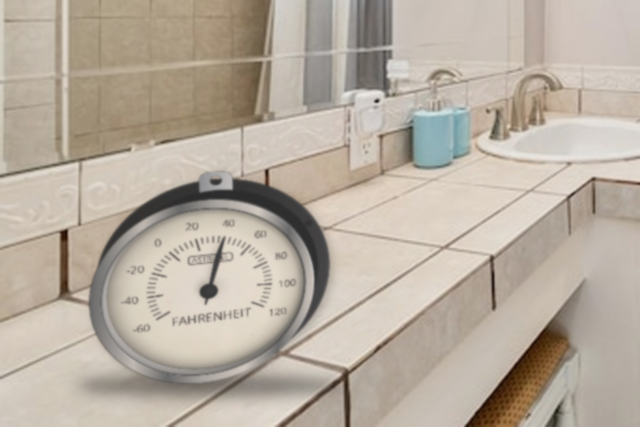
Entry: 40 °F
